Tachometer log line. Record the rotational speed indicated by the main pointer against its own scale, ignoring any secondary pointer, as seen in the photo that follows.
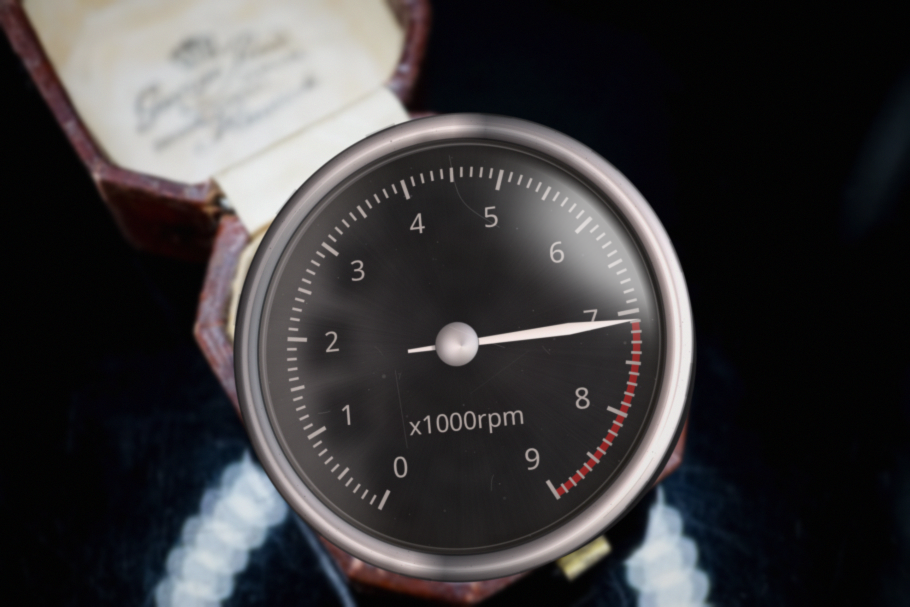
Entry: 7100 rpm
